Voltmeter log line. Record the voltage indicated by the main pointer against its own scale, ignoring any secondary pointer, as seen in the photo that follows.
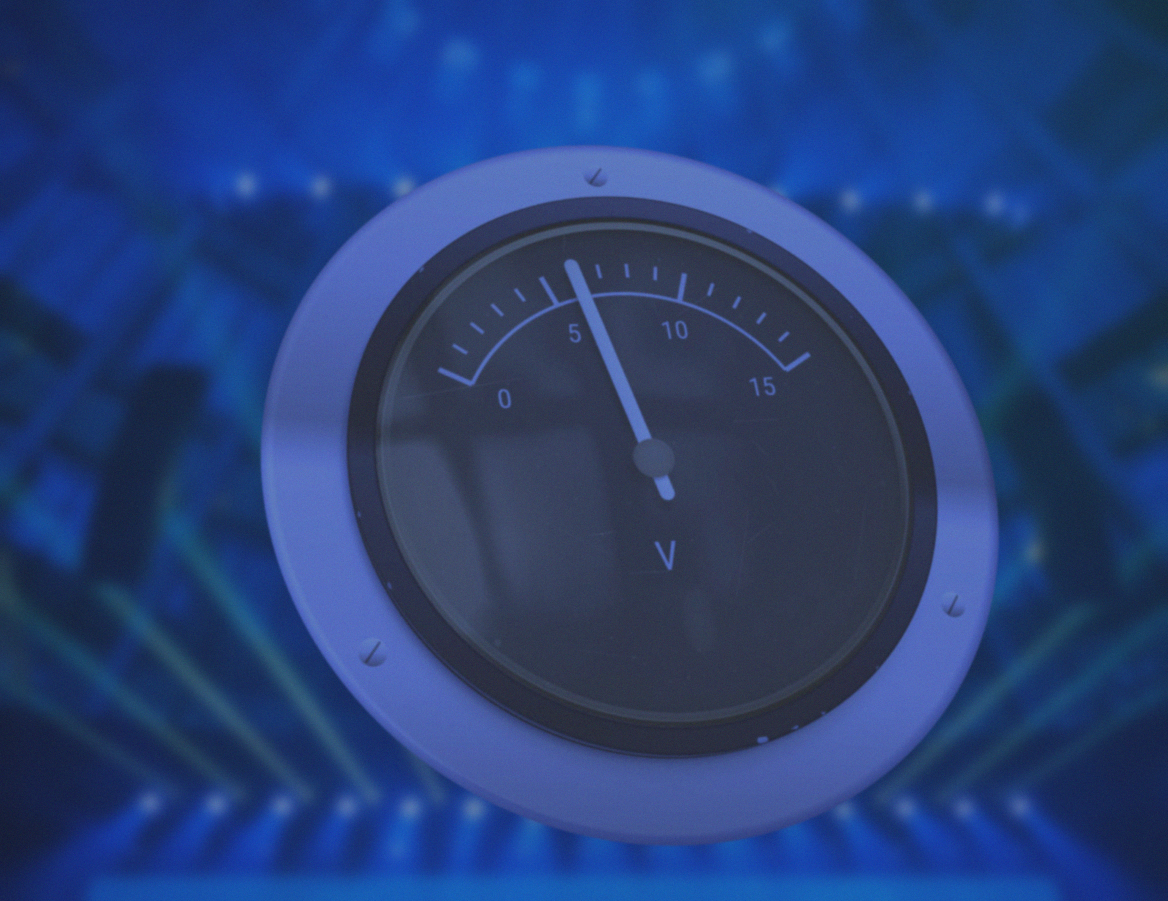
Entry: 6 V
